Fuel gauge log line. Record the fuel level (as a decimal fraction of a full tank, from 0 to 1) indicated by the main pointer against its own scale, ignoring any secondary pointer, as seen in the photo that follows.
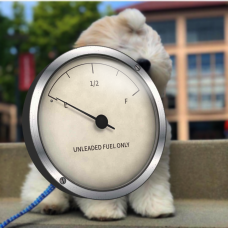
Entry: 0
